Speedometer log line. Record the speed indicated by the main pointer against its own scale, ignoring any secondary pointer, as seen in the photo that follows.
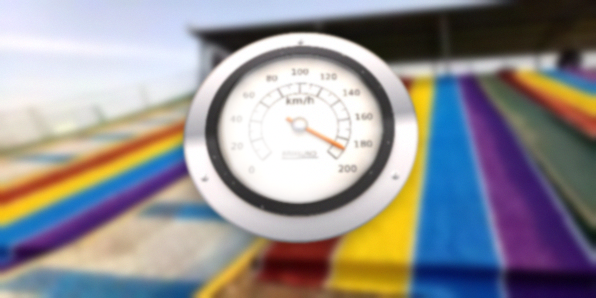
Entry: 190 km/h
